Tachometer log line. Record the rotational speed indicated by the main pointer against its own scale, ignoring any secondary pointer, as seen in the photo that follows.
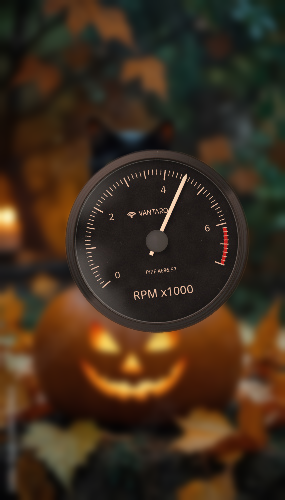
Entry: 4500 rpm
